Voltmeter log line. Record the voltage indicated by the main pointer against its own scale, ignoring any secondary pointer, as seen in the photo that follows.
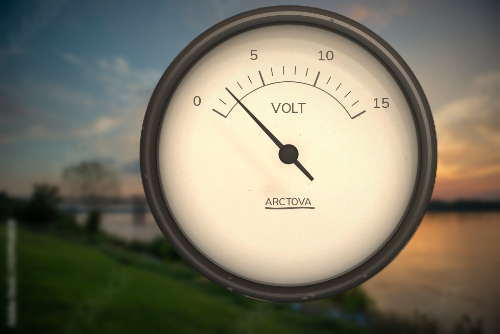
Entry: 2 V
